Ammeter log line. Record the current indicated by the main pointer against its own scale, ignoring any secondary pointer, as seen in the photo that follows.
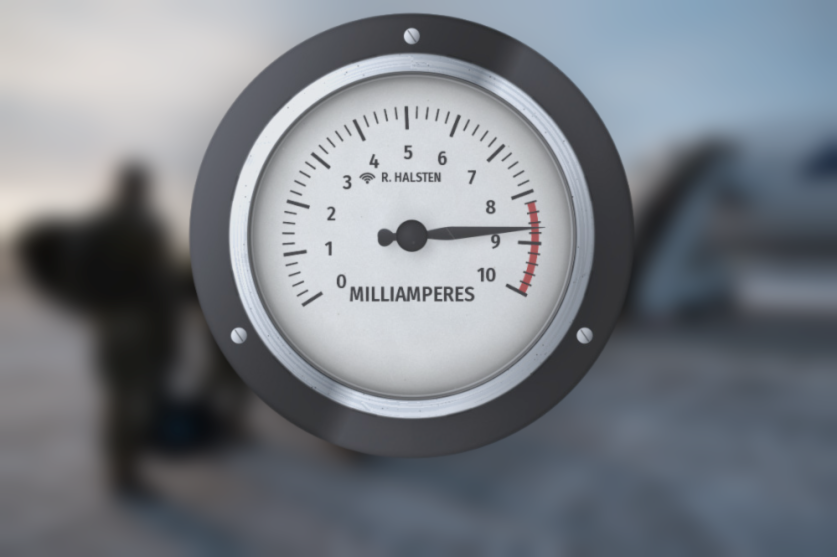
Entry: 8.7 mA
